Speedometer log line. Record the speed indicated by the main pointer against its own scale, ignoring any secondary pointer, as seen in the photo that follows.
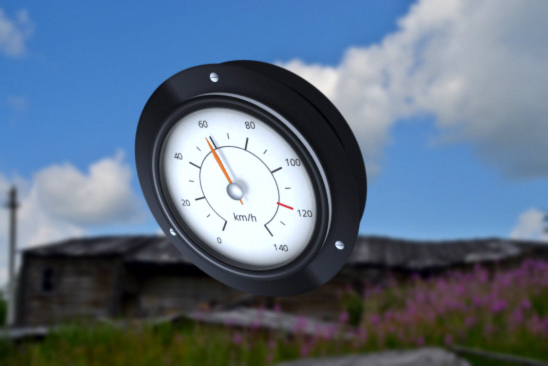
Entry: 60 km/h
